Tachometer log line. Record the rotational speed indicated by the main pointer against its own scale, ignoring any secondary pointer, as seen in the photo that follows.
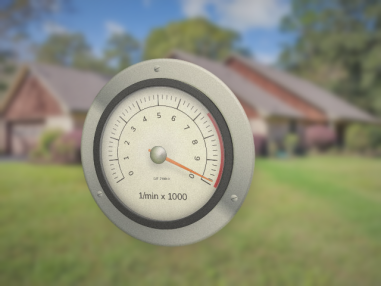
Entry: 9800 rpm
